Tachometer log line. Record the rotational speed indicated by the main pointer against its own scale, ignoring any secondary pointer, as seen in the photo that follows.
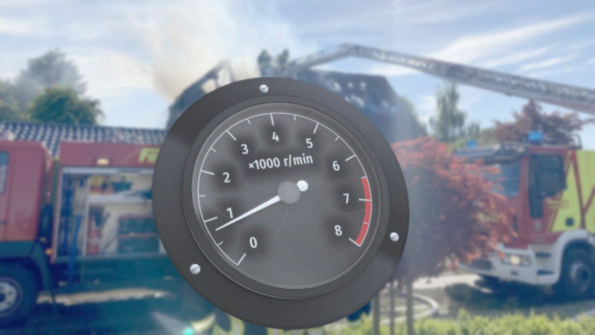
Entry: 750 rpm
